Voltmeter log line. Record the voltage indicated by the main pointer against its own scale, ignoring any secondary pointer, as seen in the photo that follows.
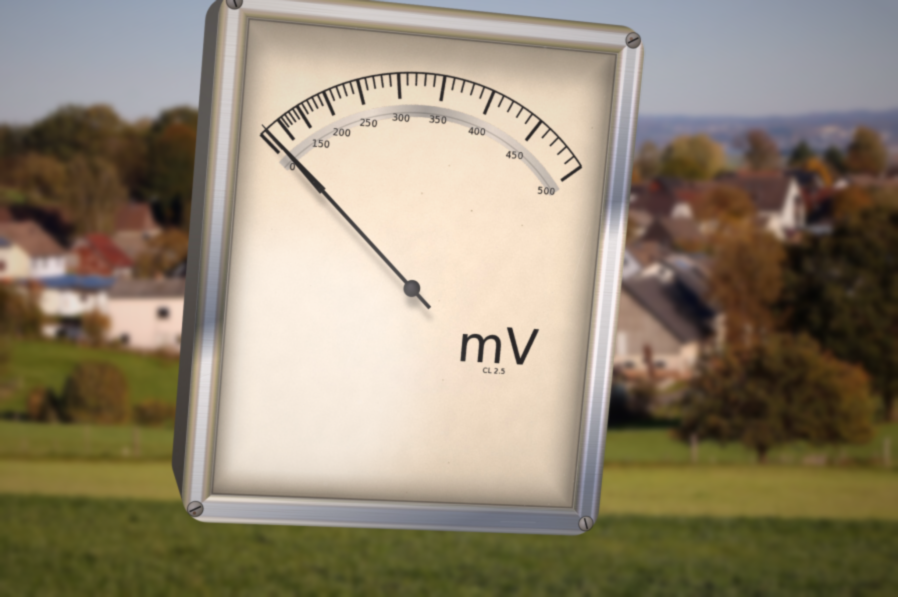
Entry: 50 mV
